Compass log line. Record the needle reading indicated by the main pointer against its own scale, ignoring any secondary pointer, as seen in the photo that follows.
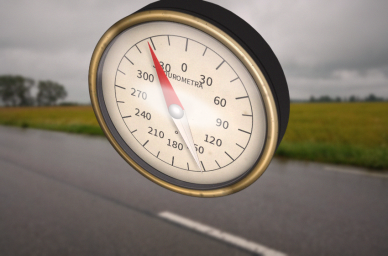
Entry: 330 °
